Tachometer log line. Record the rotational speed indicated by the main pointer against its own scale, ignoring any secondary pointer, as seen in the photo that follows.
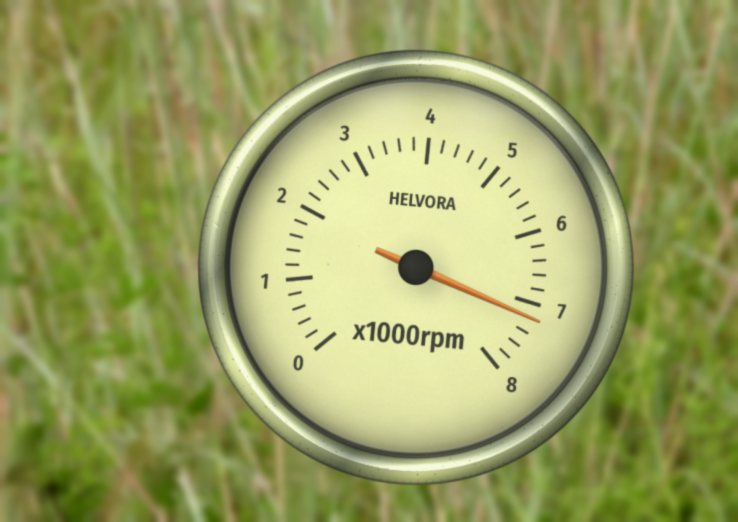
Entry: 7200 rpm
